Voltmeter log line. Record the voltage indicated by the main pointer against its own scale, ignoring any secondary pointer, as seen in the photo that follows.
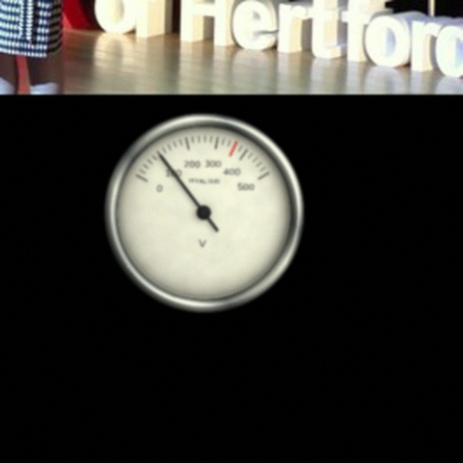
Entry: 100 V
